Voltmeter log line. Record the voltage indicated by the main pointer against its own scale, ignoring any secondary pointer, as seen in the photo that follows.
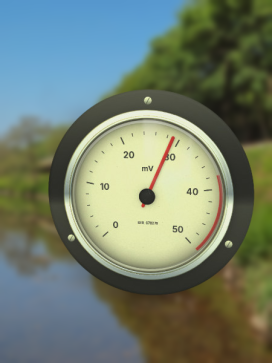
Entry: 29 mV
